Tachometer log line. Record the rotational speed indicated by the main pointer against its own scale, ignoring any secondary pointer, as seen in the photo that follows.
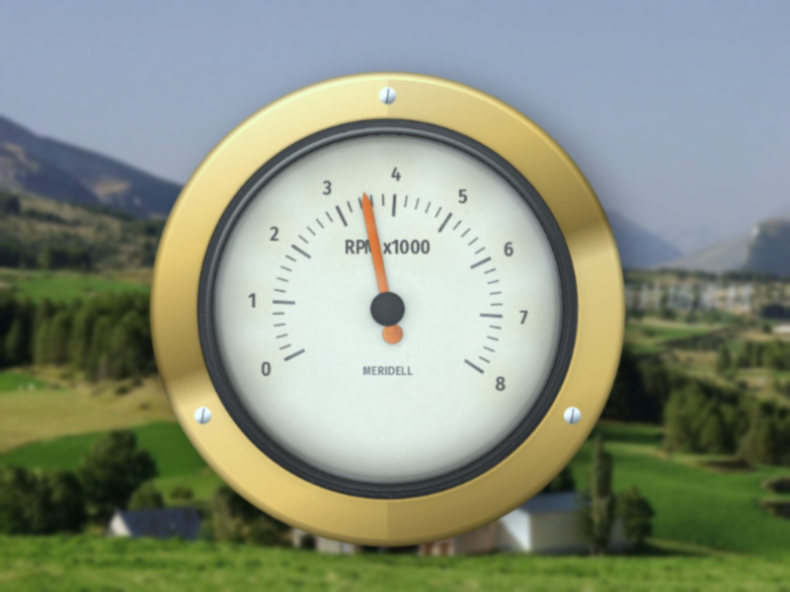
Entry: 3500 rpm
